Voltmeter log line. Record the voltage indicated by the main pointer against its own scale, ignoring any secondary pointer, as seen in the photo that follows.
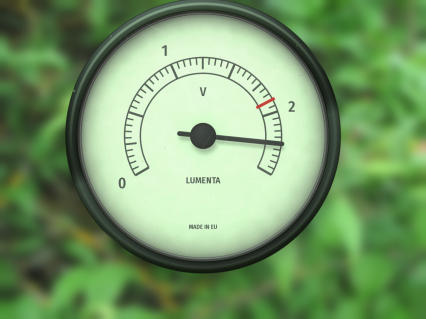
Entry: 2.25 V
